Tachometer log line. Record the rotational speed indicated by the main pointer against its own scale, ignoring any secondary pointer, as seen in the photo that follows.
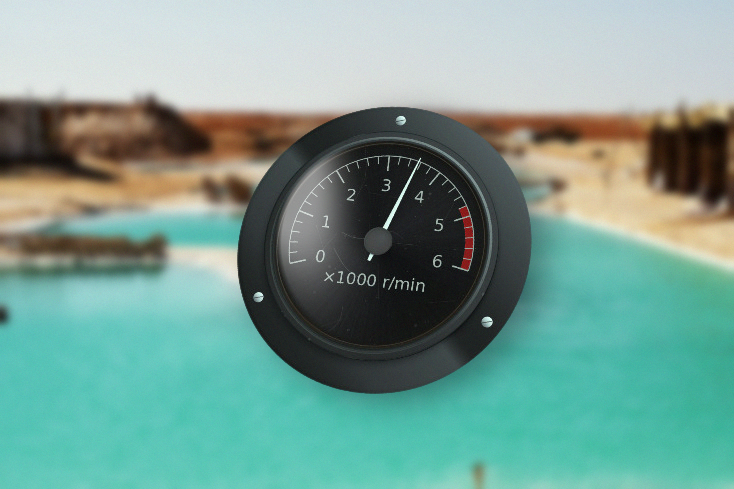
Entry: 3600 rpm
